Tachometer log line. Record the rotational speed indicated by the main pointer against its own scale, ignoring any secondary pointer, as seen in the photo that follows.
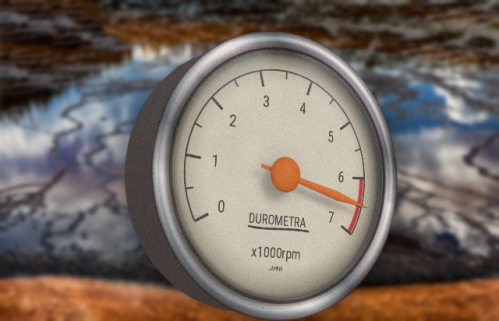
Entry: 6500 rpm
